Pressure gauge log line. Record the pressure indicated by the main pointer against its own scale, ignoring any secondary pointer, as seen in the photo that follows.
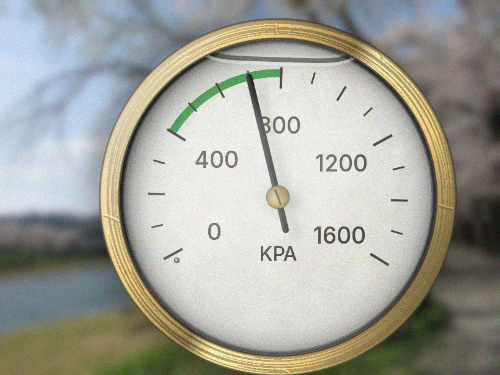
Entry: 700 kPa
